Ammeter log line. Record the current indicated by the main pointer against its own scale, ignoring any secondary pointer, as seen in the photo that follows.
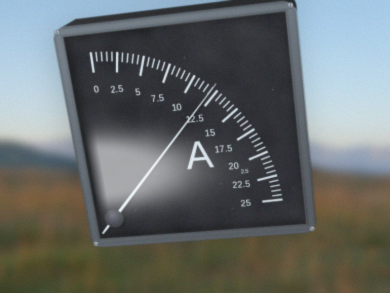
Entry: 12 A
